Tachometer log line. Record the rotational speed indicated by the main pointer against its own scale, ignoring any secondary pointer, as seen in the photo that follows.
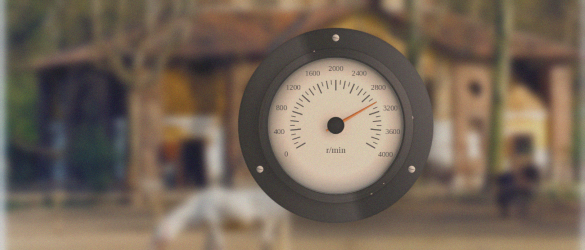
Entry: 3000 rpm
